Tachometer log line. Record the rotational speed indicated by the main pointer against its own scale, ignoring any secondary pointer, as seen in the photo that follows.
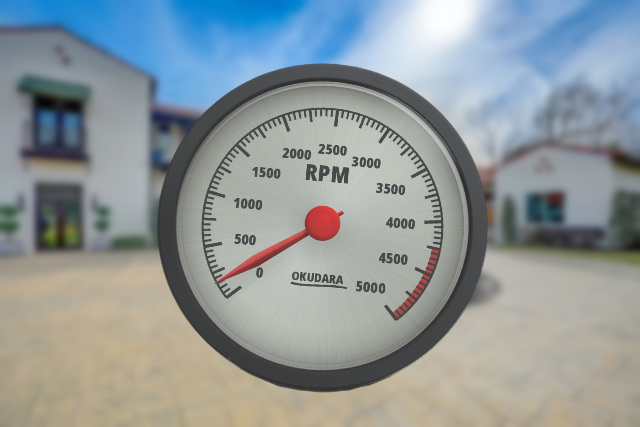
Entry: 150 rpm
